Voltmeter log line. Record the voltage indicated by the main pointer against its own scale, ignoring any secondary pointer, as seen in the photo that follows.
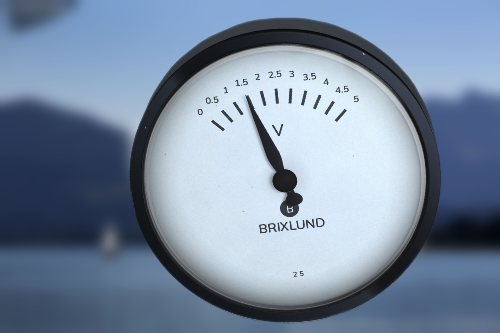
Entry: 1.5 V
